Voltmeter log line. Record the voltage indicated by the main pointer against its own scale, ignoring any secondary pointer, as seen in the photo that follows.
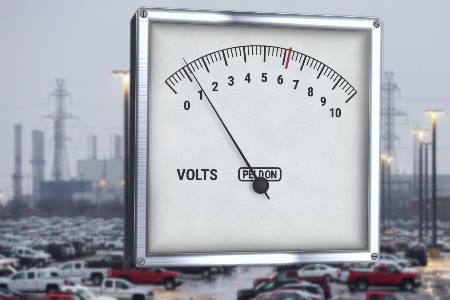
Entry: 1.2 V
